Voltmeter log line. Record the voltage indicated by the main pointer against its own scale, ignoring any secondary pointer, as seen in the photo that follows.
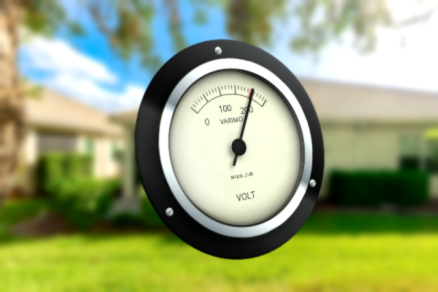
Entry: 200 V
